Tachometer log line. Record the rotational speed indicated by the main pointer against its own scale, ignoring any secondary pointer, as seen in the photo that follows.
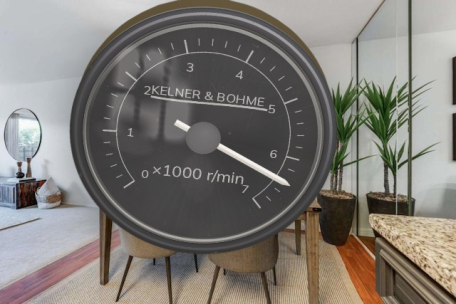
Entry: 6400 rpm
